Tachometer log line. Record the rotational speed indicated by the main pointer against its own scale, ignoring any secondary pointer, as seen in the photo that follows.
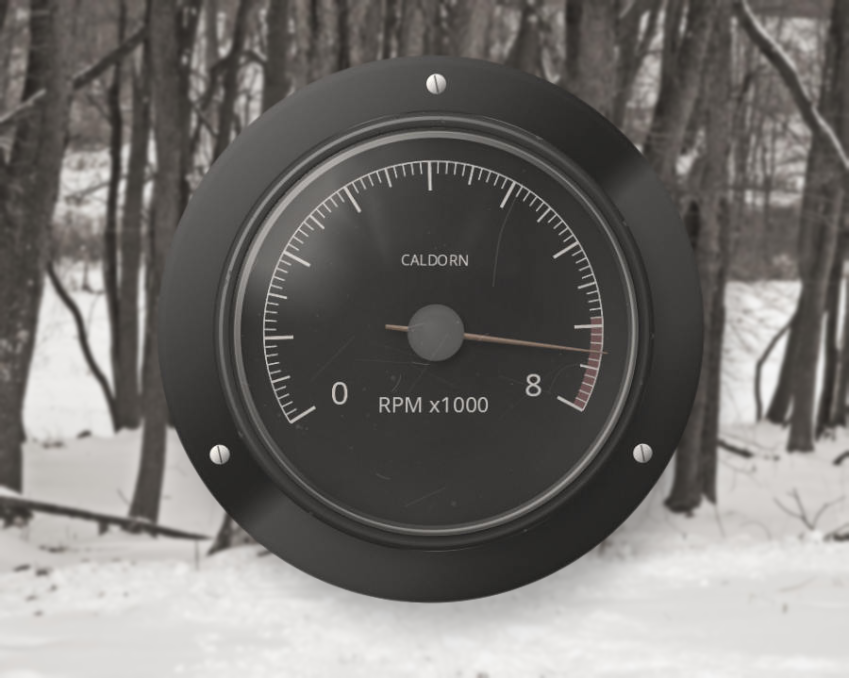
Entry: 7300 rpm
